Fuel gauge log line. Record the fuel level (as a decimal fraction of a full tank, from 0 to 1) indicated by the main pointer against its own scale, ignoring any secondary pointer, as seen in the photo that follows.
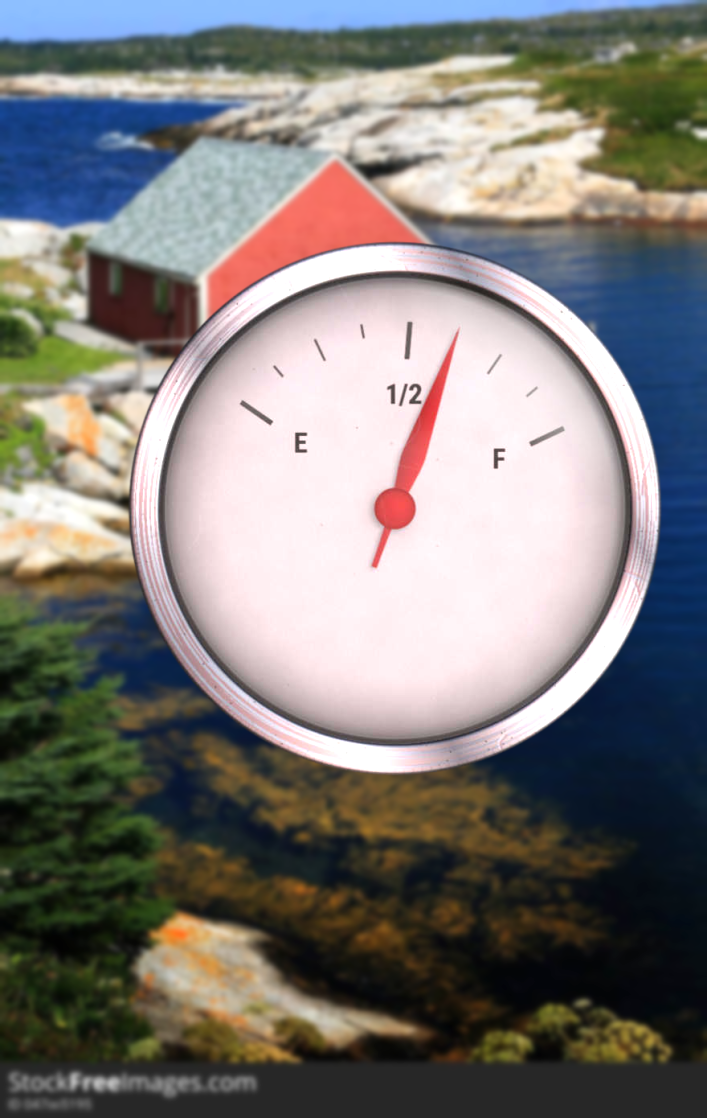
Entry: 0.625
